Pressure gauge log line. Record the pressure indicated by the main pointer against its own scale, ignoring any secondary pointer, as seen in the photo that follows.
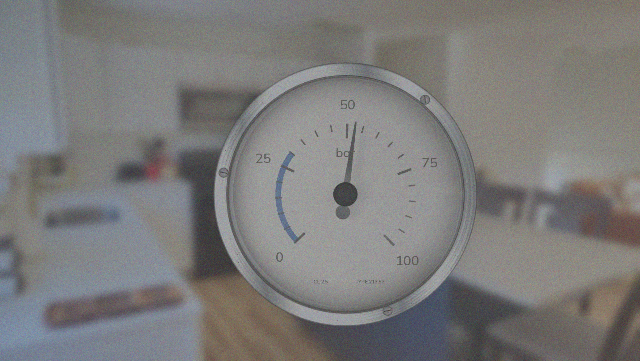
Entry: 52.5 bar
